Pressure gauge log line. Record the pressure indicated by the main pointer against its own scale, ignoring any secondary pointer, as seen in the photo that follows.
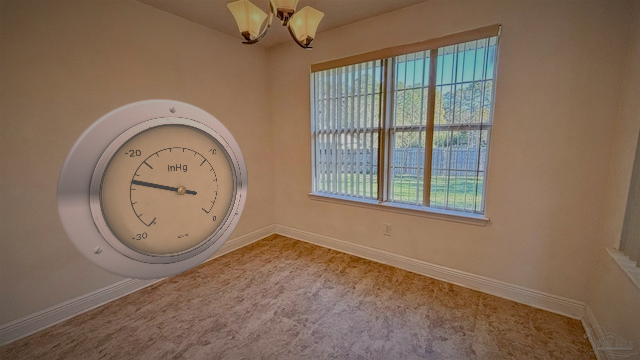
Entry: -23 inHg
